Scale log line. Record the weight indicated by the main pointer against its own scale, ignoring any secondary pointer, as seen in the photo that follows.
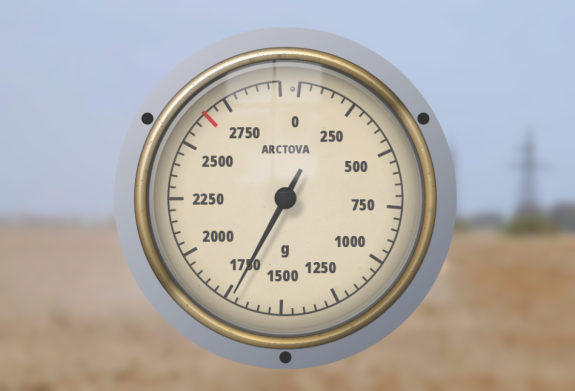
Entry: 1725 g
